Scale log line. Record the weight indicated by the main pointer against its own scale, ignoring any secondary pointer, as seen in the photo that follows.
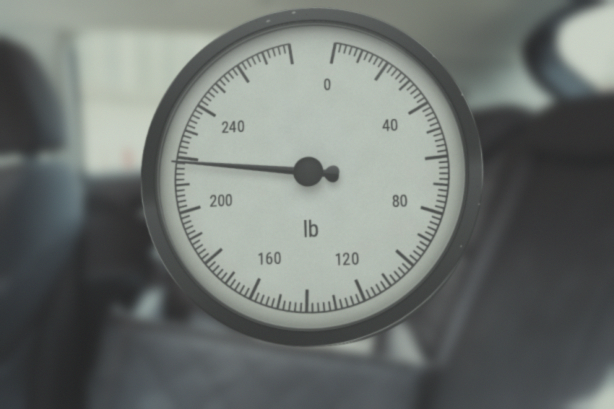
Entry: 218 lb
